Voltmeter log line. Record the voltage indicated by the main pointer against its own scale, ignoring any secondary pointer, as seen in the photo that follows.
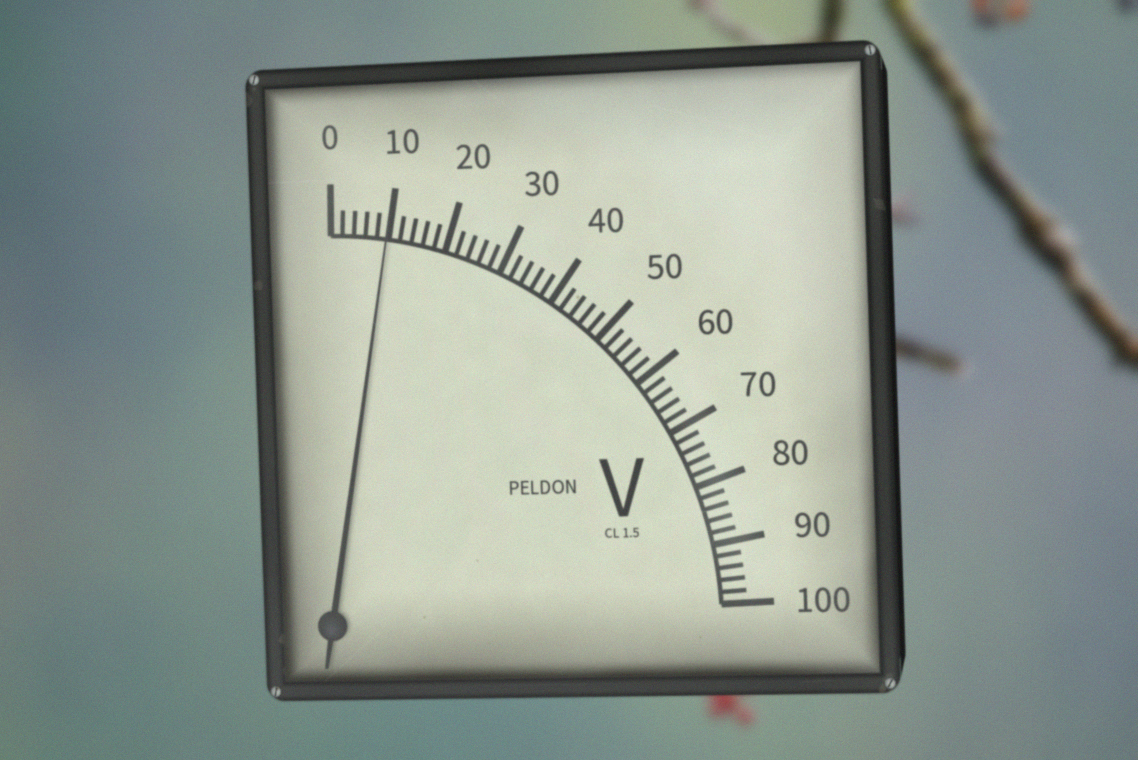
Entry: 10 V
